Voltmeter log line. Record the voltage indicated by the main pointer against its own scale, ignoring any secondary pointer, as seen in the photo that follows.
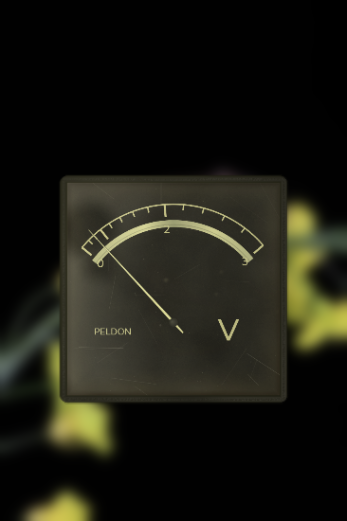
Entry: 0.8 V
